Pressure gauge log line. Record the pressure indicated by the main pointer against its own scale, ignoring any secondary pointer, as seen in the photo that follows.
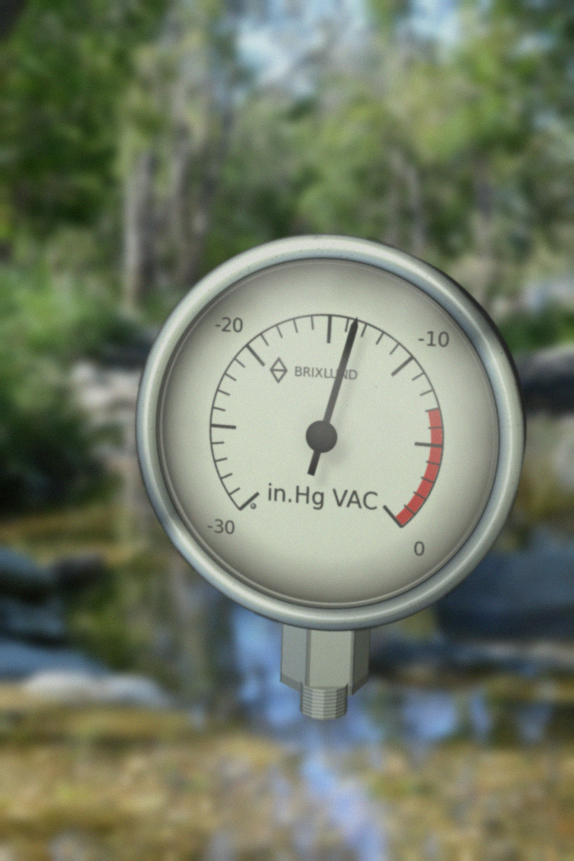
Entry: -13.5 inHg
